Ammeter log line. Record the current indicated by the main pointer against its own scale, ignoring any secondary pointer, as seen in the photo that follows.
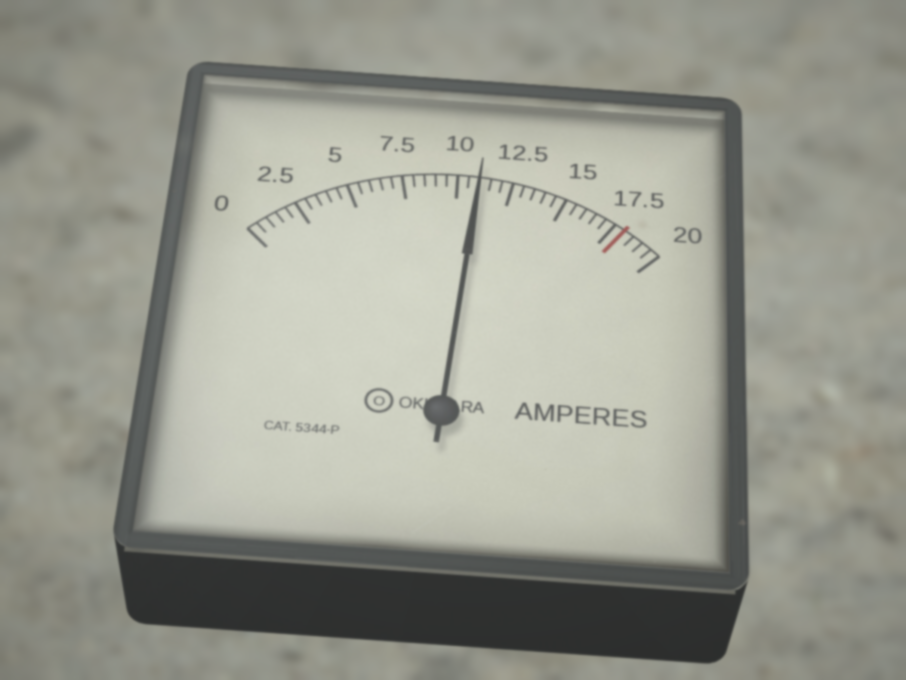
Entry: 11 A
